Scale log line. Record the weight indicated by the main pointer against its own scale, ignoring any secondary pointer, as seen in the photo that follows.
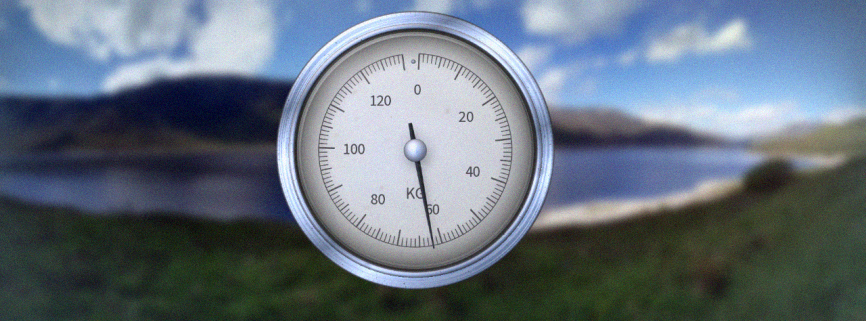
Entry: 62 kg
